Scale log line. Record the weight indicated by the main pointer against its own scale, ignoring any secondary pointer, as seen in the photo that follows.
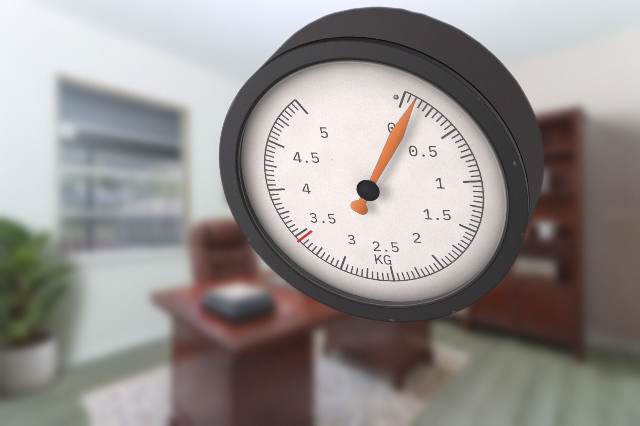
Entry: 0.1 kg
